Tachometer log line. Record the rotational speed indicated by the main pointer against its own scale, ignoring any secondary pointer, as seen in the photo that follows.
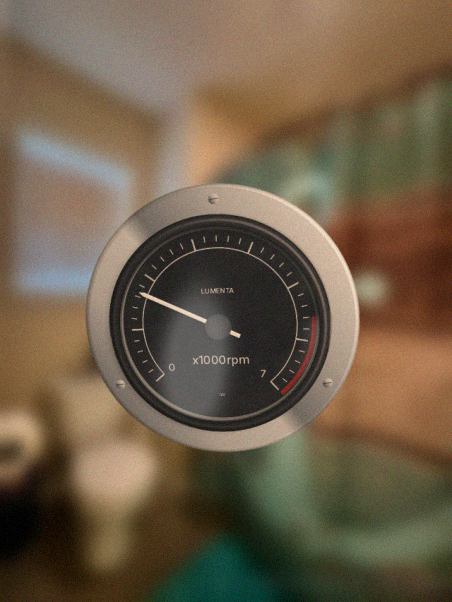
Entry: 1700 rpm
